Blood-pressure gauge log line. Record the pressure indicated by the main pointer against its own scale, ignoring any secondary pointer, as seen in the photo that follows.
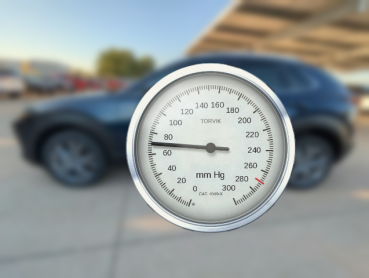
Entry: 70 mmHg
